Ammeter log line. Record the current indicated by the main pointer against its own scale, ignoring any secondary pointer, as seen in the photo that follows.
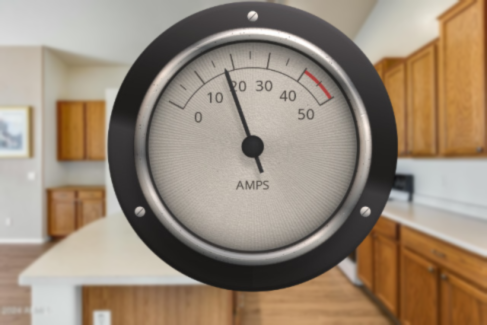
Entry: 17.5 A
